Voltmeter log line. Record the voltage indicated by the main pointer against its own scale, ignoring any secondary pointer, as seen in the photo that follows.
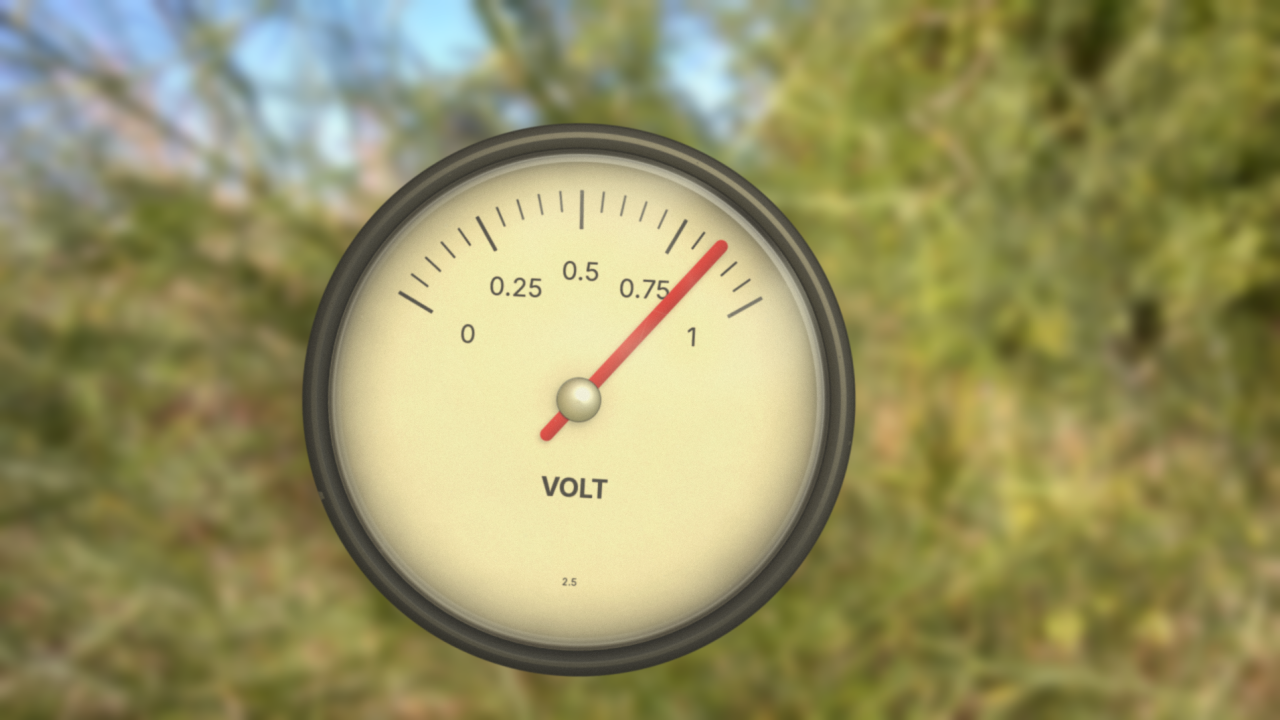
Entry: 0.85 V
